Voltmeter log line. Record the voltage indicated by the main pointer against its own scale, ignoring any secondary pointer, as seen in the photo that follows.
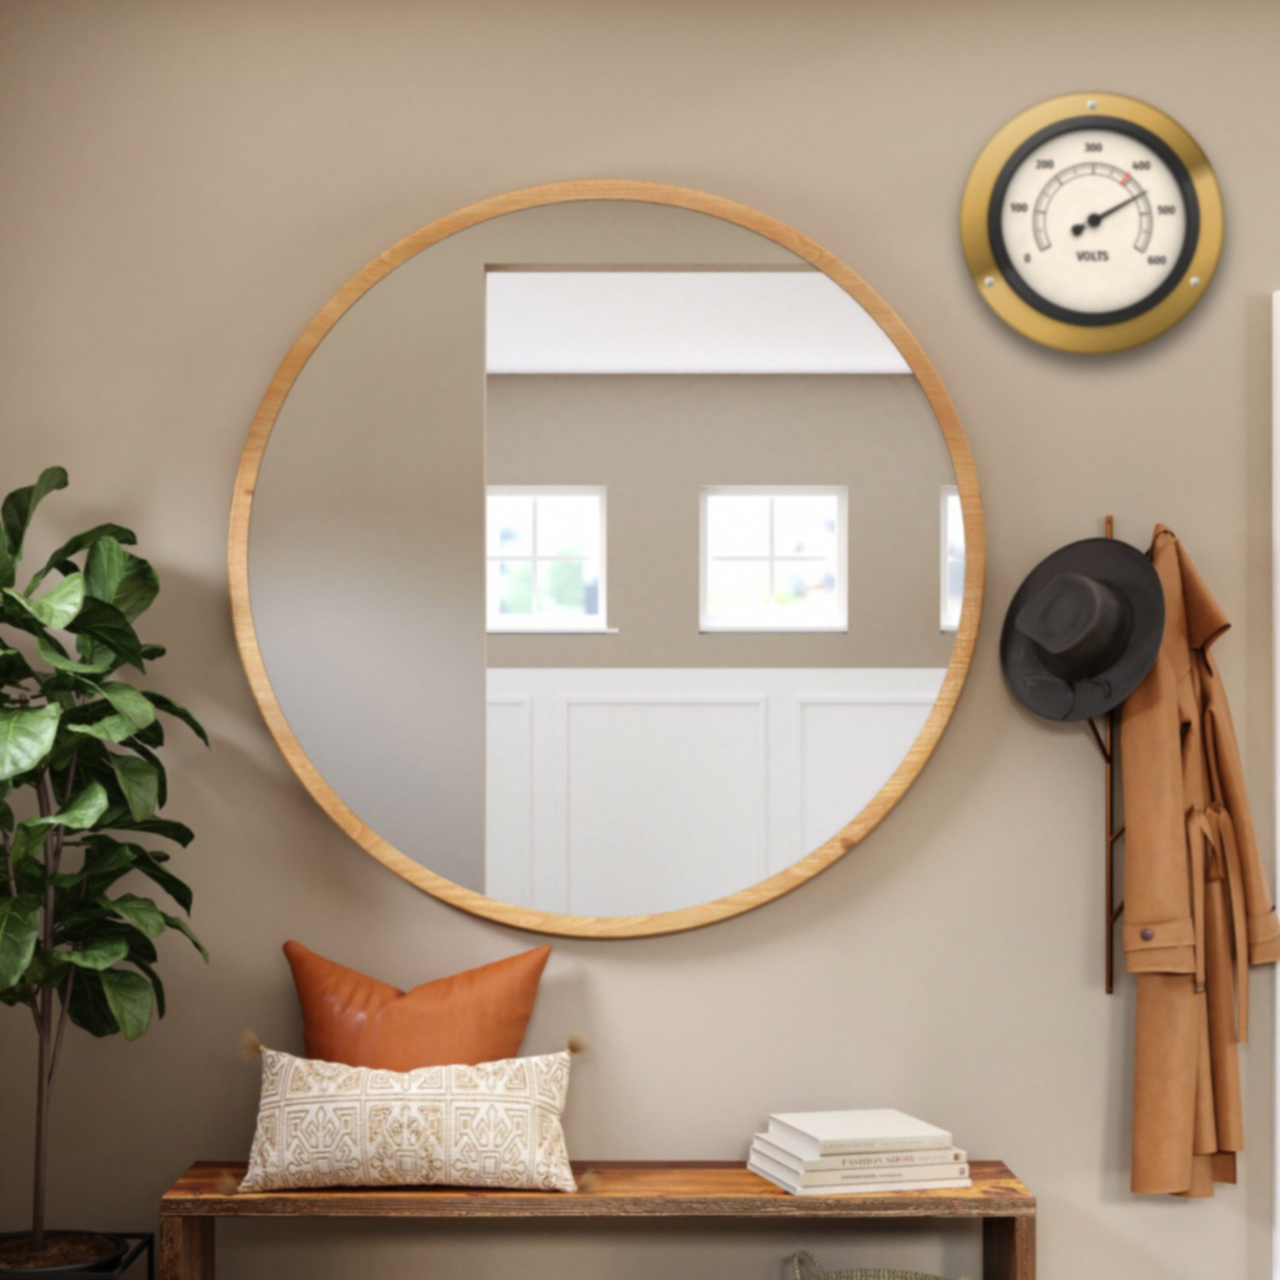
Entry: 450 V
